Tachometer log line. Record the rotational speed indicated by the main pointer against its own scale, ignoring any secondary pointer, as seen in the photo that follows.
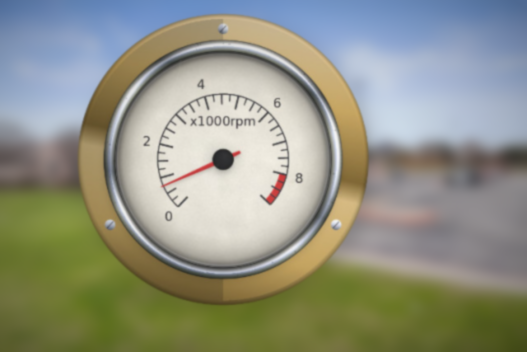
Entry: 750 rpm
